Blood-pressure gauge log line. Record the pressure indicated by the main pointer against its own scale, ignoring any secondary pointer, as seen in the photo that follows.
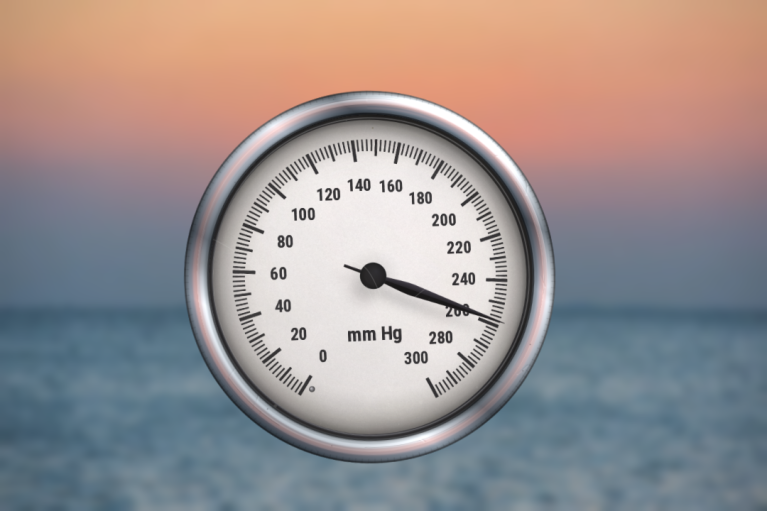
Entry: 258 mmHg
